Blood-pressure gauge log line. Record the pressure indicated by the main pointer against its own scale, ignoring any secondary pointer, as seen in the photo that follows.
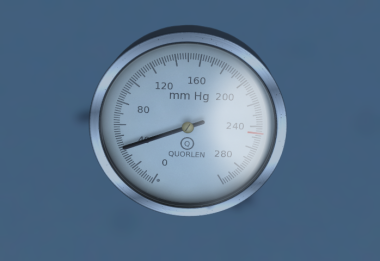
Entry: 40 mmHg
